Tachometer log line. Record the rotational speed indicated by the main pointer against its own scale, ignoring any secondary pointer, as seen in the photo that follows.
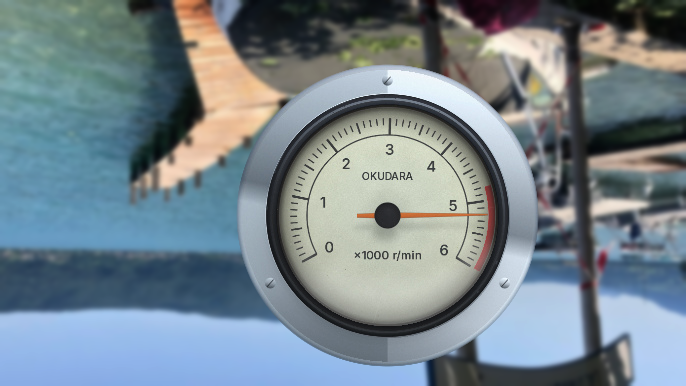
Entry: 5200 rpm
